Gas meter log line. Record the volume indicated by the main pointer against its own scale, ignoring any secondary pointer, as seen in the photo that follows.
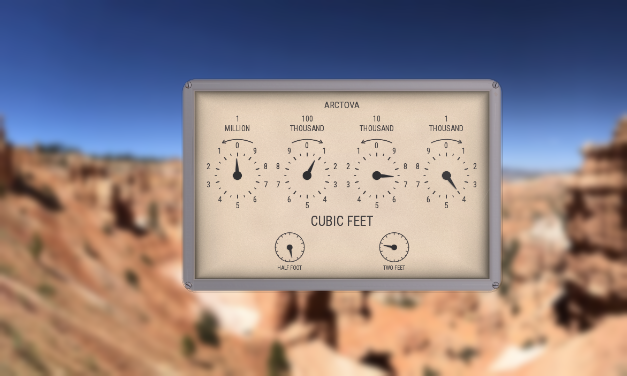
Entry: 7400 ft³
